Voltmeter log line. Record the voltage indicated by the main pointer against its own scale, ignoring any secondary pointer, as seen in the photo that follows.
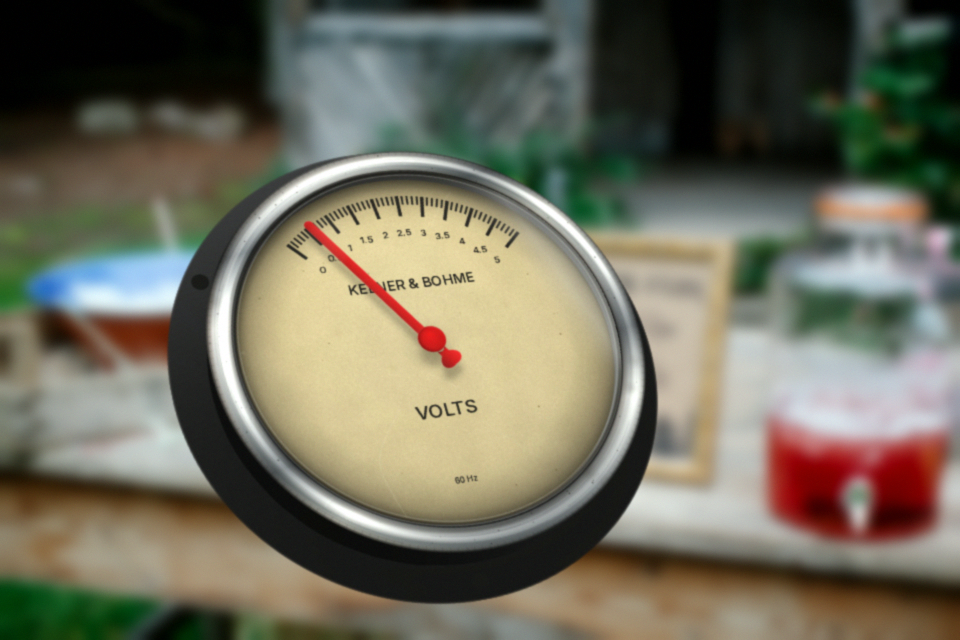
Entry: 0.5 V
